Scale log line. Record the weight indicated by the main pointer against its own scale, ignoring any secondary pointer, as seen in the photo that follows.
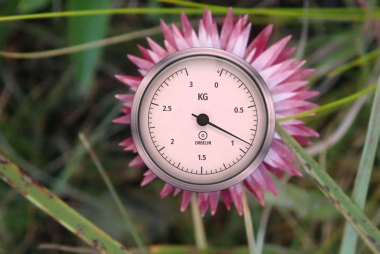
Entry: 0.9 kg
